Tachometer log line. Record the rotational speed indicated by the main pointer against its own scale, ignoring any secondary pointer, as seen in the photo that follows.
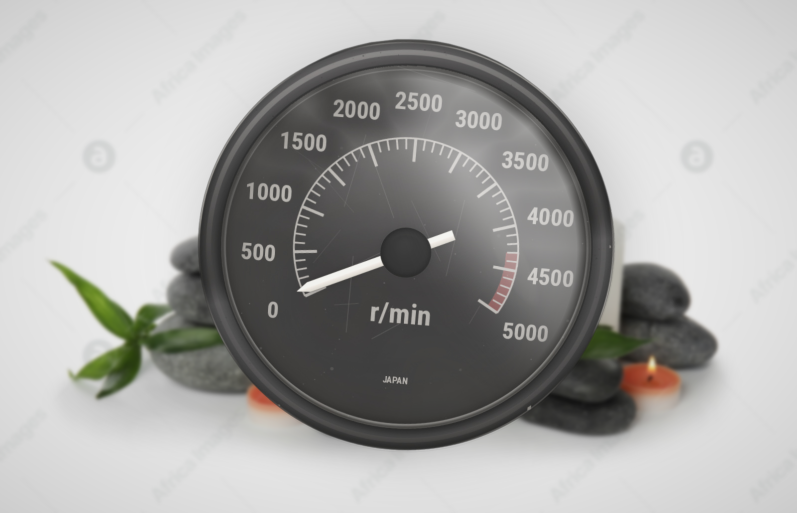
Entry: 100 rpm
